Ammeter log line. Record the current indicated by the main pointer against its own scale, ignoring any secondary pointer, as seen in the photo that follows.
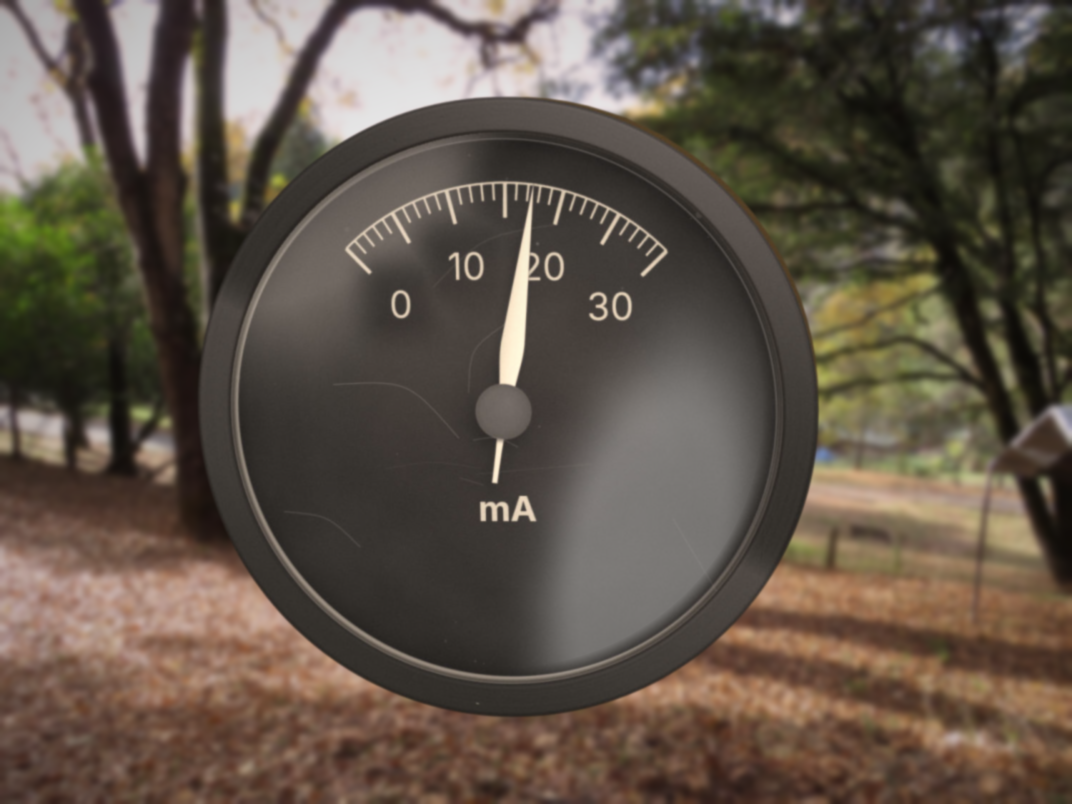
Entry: 17.5 mA
